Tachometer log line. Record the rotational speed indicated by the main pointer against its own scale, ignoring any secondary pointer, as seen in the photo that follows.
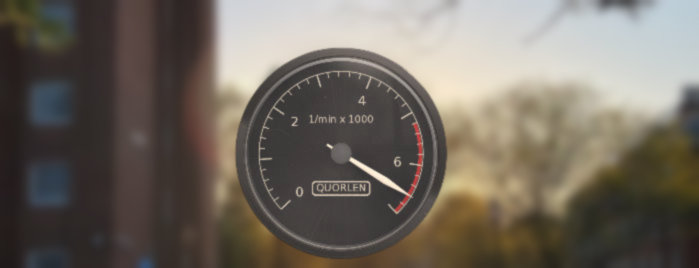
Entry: 6600 rpm
